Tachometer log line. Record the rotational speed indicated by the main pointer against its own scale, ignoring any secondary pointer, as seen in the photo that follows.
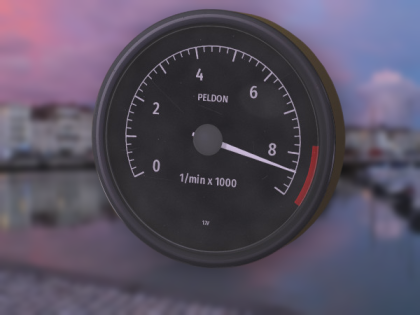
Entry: 8400 rpm
